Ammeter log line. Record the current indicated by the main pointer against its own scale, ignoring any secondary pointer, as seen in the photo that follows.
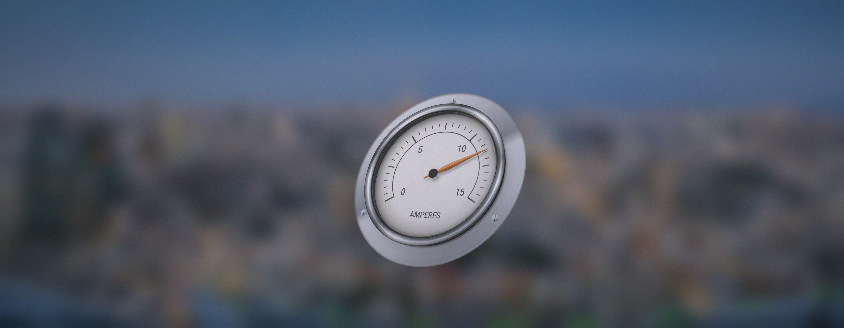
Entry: 11.5 A
